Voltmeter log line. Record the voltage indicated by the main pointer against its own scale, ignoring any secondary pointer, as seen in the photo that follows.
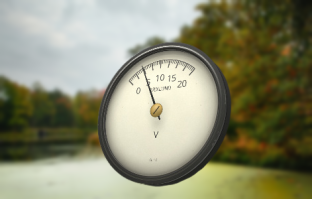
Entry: 5 V
